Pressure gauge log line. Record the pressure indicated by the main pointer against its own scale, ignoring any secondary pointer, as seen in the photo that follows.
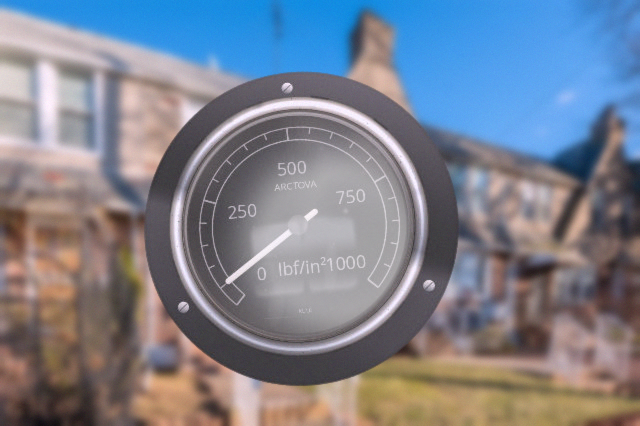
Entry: 50 psi
